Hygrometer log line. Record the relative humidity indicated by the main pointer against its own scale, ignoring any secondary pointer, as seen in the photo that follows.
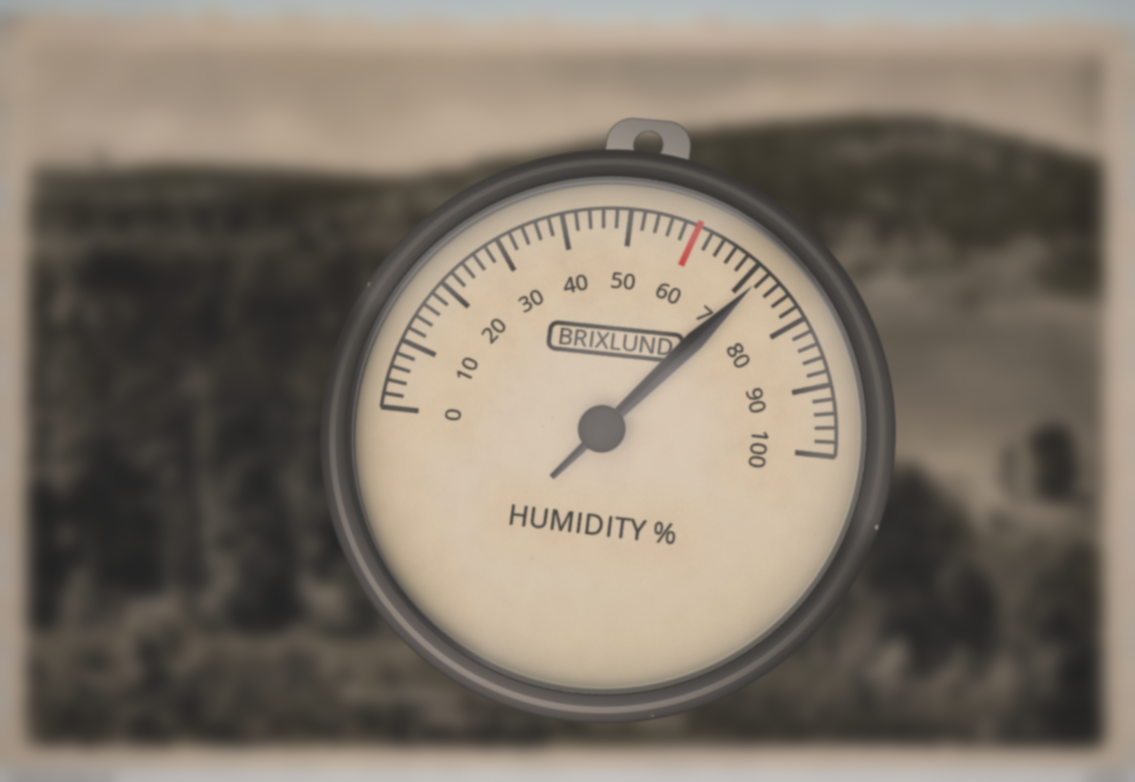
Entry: 72 %
